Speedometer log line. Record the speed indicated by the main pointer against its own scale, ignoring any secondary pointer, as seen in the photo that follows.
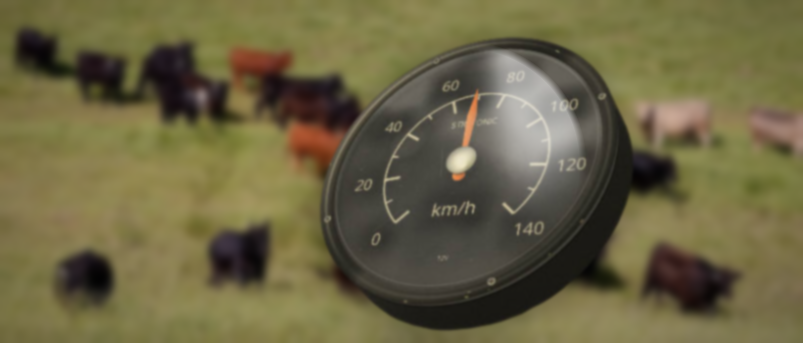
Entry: 70 km/h
